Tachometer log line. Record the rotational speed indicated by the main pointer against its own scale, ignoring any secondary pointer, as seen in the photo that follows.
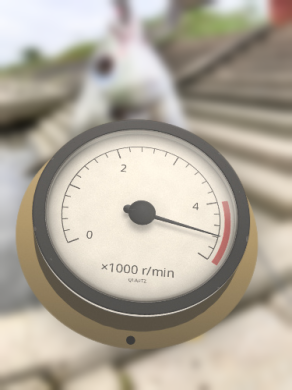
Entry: 4600 rpm
